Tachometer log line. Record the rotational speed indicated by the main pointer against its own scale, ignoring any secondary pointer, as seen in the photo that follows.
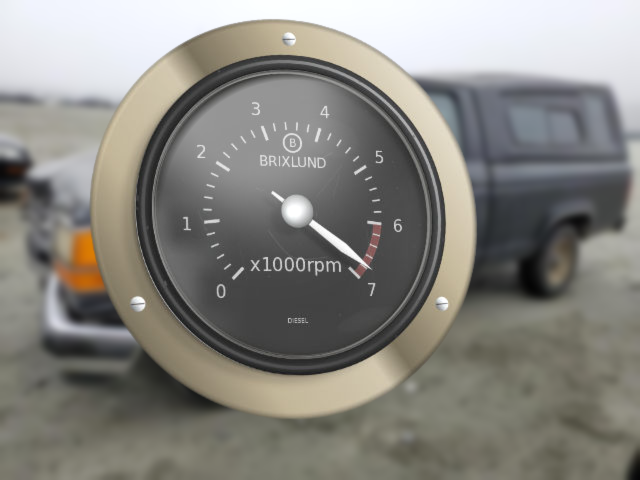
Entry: 6800 rpm
